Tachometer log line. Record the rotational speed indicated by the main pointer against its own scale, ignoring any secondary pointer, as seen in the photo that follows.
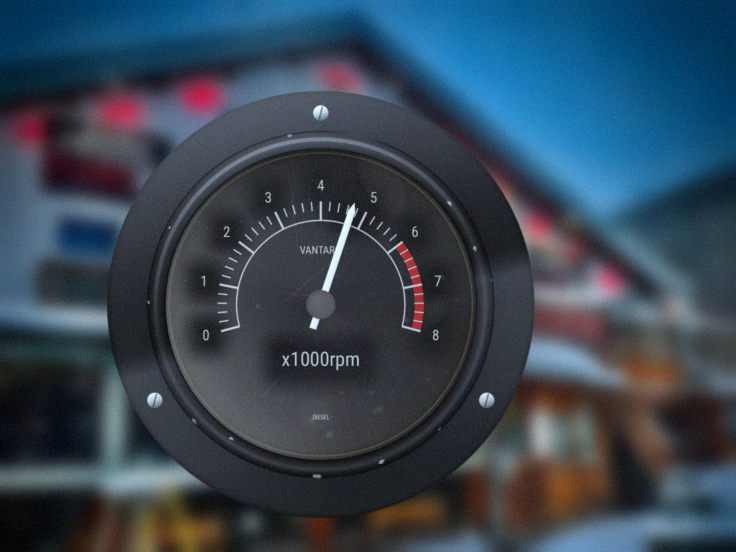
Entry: 4700 rpm
